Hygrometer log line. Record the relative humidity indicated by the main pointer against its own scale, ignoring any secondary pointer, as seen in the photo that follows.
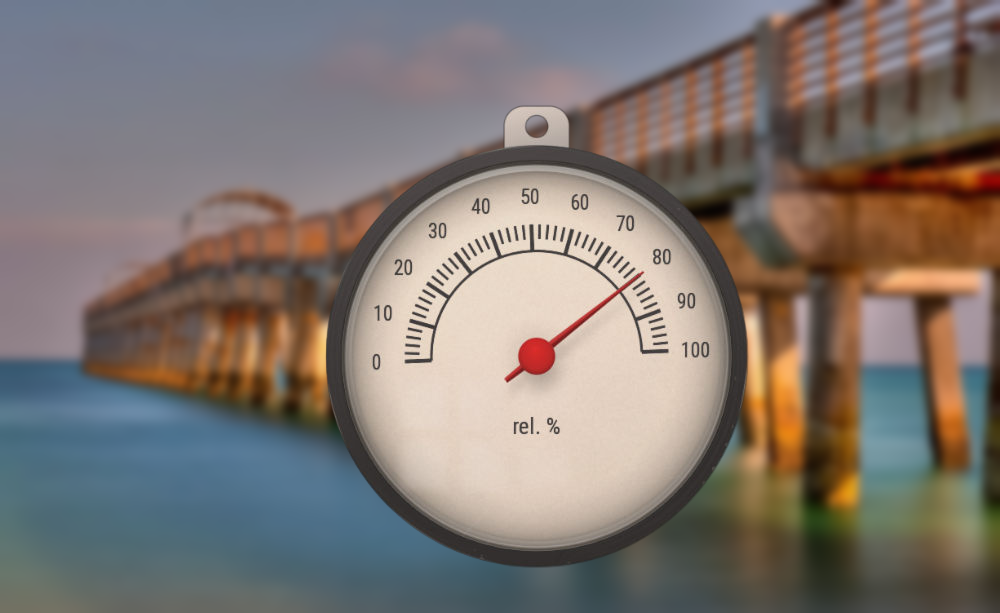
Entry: 80 %
